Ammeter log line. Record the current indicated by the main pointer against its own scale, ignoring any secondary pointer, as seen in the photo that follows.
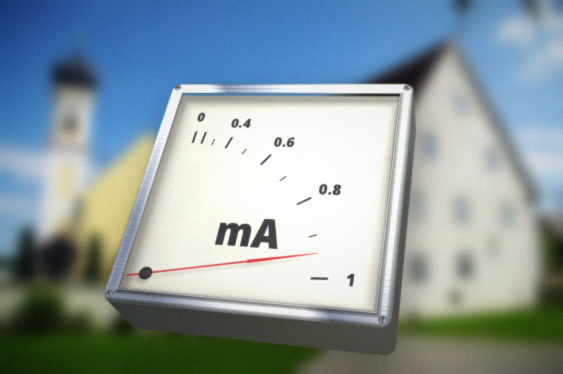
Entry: 0.95 mA
